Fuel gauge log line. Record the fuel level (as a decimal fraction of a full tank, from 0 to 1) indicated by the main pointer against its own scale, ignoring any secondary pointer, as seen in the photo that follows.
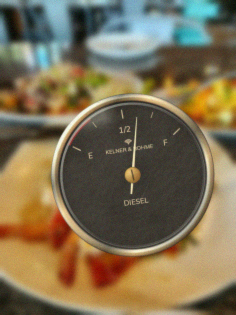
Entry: 0.625
